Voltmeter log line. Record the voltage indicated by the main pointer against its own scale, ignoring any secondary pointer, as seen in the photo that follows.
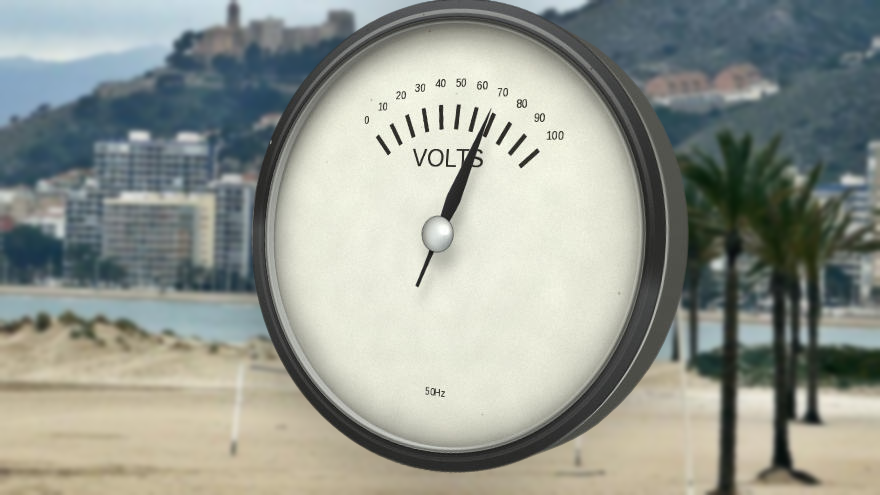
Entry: 70 V
